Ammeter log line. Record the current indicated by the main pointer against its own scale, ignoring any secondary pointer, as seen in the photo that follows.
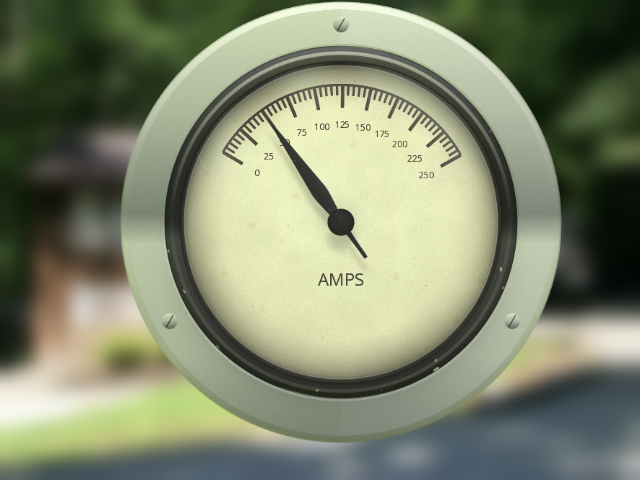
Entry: 50 A
